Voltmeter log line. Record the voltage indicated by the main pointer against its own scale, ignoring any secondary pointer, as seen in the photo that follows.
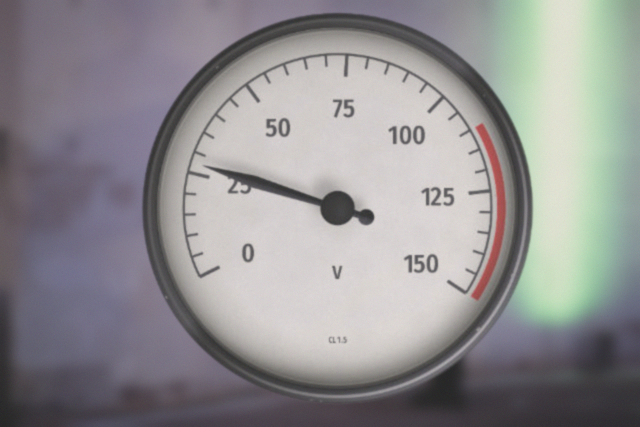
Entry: 27.5 V
